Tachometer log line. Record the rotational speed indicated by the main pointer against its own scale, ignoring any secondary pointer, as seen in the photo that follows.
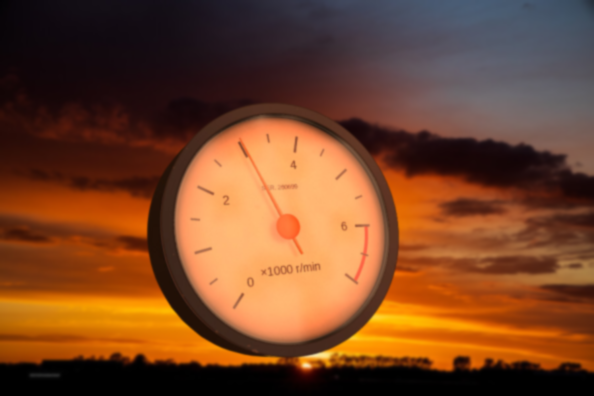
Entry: 3000 rpm
